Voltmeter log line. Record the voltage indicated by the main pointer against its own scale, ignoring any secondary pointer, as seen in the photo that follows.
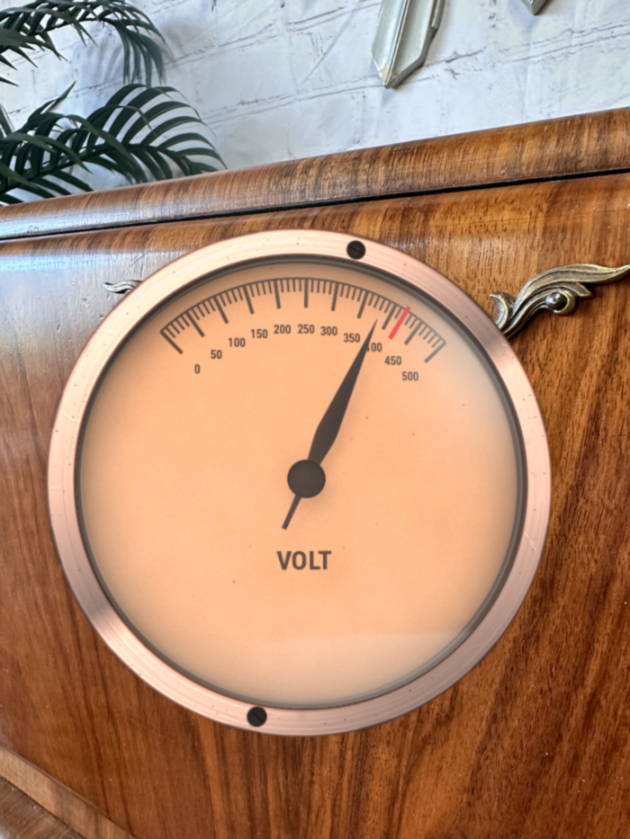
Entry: 380 V
